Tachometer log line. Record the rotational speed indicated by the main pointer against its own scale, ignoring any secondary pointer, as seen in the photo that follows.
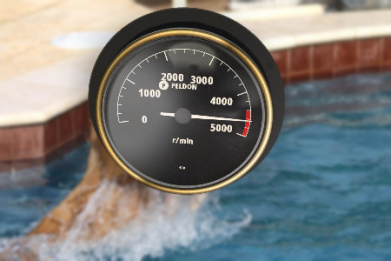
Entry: 4600 rpm
